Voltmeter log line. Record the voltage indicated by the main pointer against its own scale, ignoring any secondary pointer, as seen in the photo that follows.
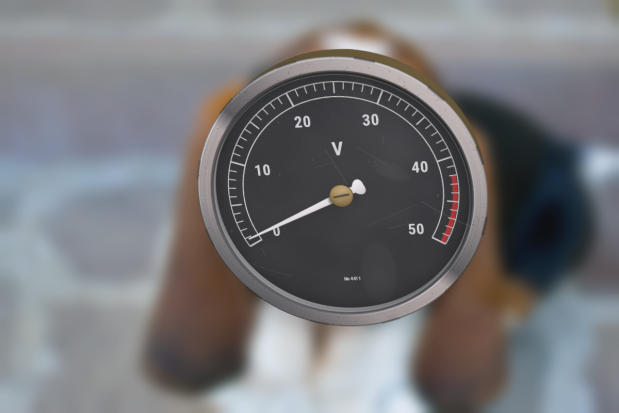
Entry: 1 V
